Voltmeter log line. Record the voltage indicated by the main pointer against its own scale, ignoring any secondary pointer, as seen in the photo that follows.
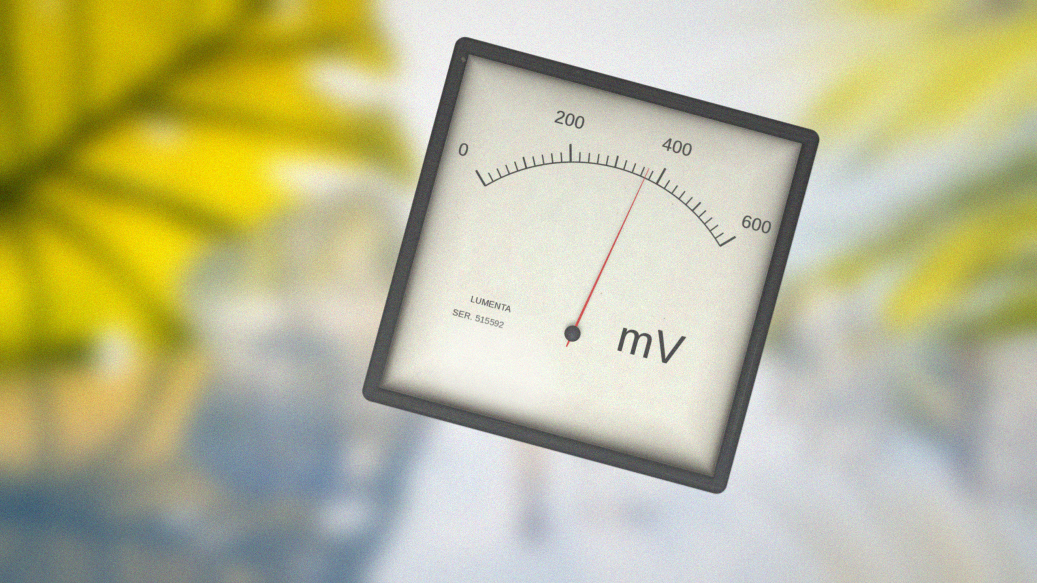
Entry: 370 mV
